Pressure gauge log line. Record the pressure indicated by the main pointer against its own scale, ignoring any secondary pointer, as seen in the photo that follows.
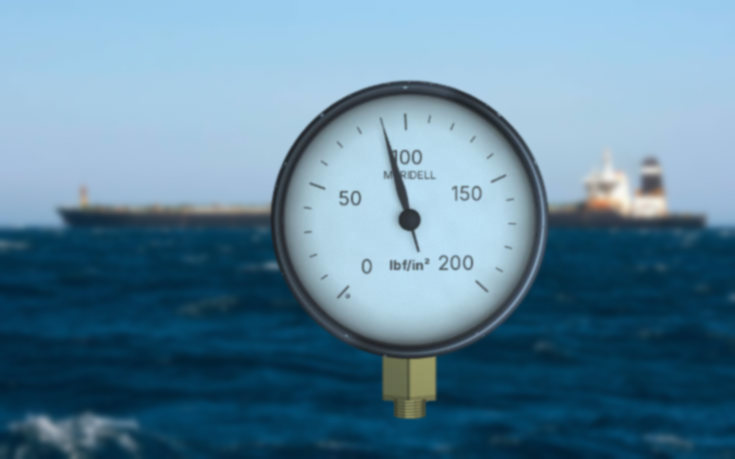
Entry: 90 psi
